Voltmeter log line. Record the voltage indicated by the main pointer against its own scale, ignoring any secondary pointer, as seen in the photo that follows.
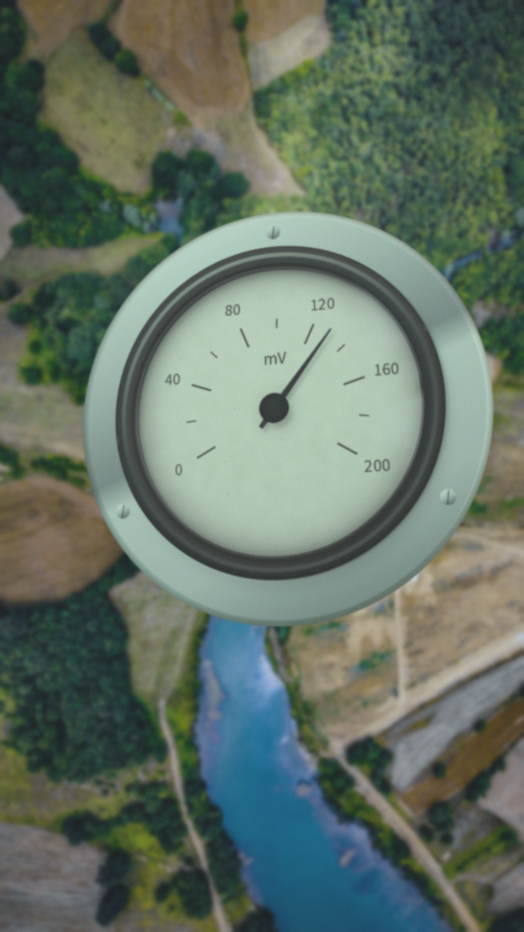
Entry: 130 mV
